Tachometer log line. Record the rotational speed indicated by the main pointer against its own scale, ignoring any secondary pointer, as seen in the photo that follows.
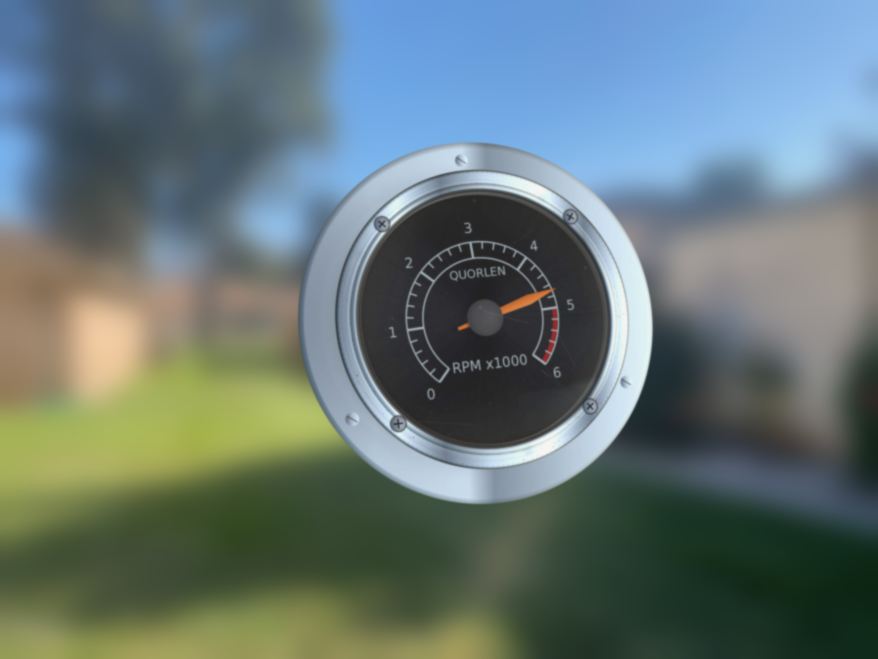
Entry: 4700 rpm
